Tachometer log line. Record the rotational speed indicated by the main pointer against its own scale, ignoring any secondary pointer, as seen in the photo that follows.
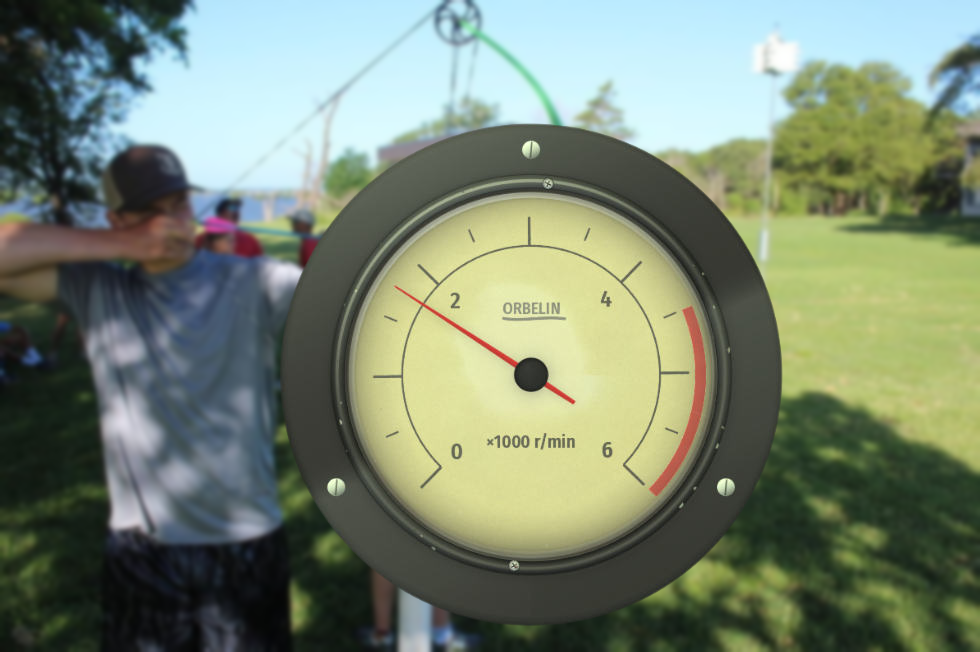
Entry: 1750 rpm
